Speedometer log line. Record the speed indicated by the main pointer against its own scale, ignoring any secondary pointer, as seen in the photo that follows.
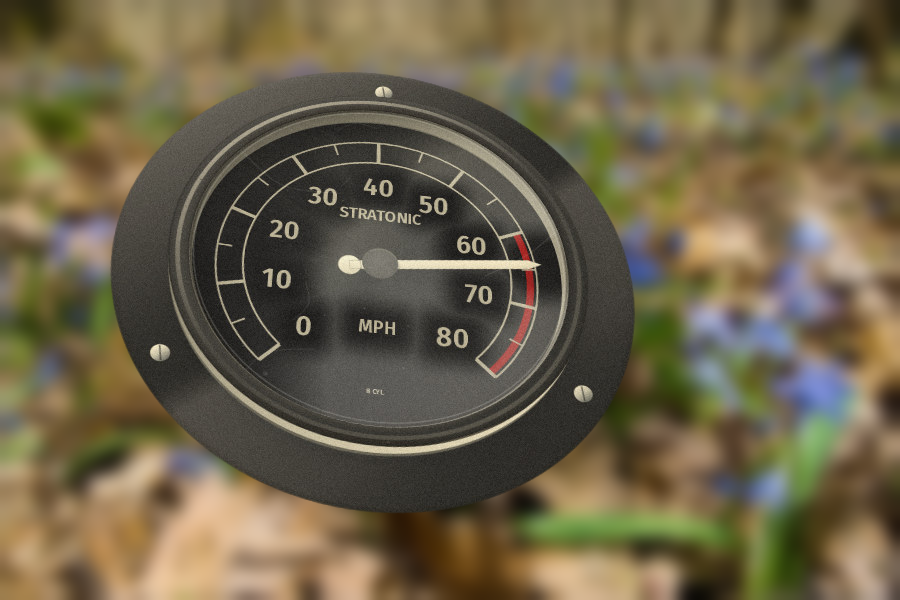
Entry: 65 mph
